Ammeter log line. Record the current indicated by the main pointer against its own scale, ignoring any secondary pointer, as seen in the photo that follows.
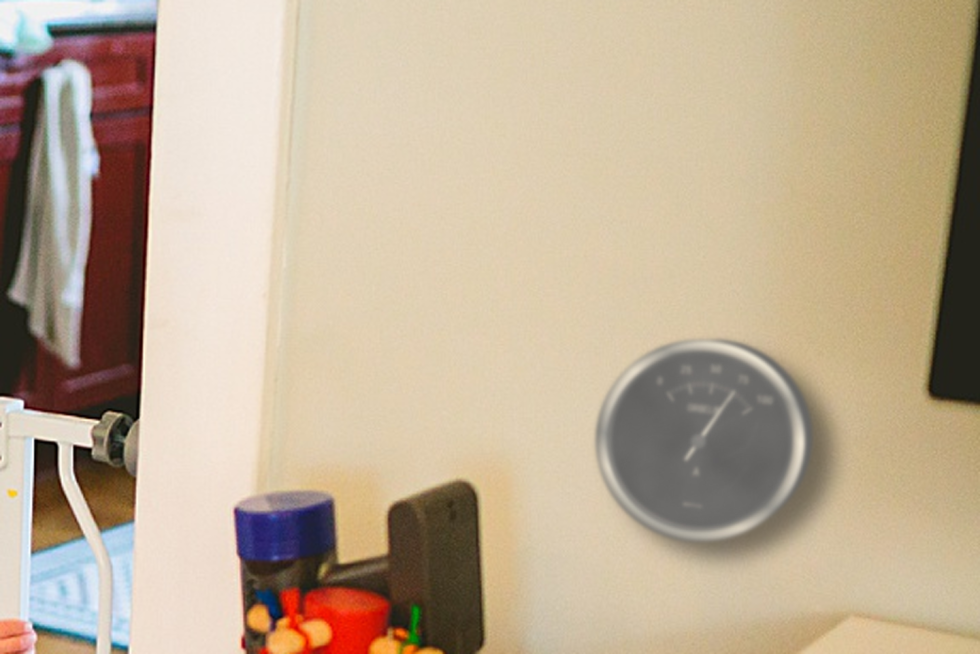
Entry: 75 A
